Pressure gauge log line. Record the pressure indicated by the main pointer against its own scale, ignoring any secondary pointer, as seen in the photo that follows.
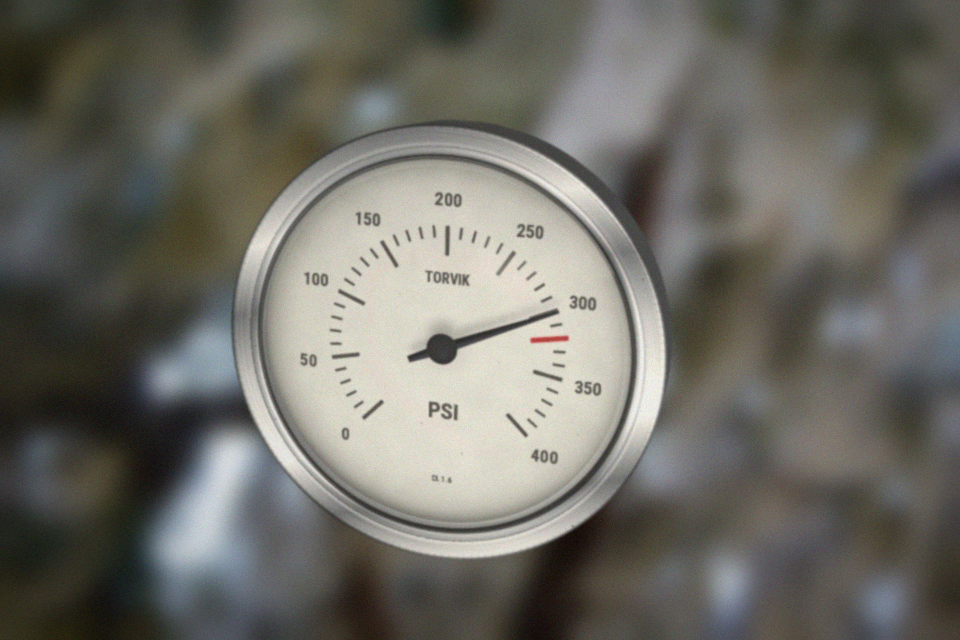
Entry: 300 psi
